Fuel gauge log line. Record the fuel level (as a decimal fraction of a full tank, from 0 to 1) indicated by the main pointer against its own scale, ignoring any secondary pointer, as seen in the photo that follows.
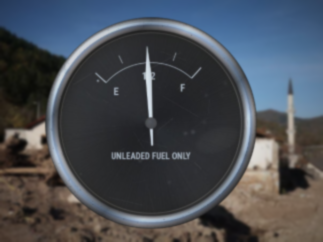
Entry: 0.5
